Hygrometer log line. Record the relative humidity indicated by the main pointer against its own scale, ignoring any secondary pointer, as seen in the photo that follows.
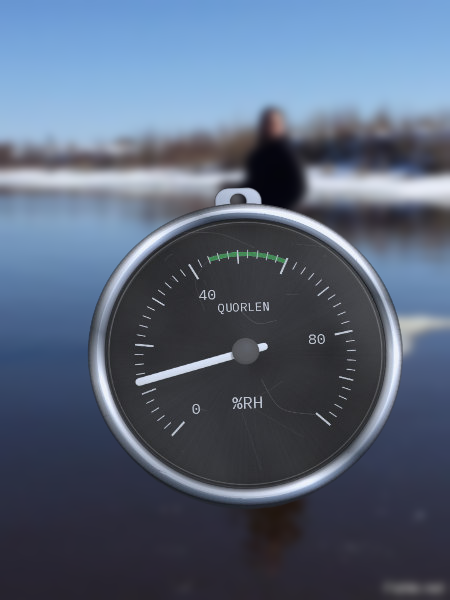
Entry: 12 %
